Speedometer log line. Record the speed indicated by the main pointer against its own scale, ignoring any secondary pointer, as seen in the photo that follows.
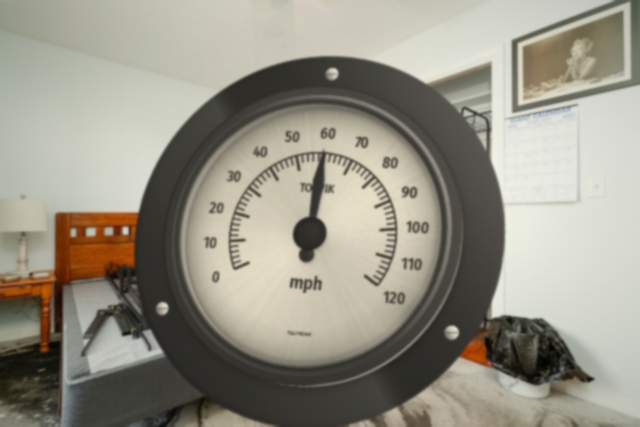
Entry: 60 mph
